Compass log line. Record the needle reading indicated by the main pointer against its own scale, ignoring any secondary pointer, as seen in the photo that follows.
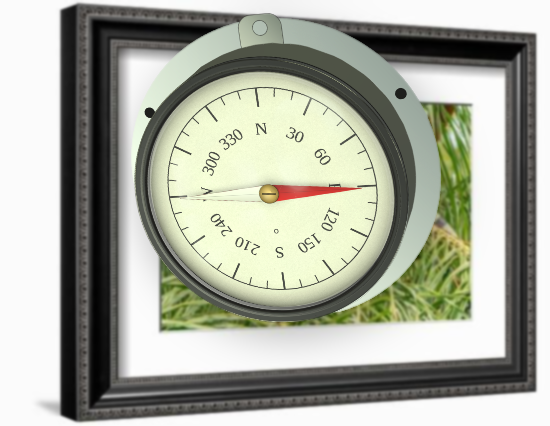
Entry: 90 °
